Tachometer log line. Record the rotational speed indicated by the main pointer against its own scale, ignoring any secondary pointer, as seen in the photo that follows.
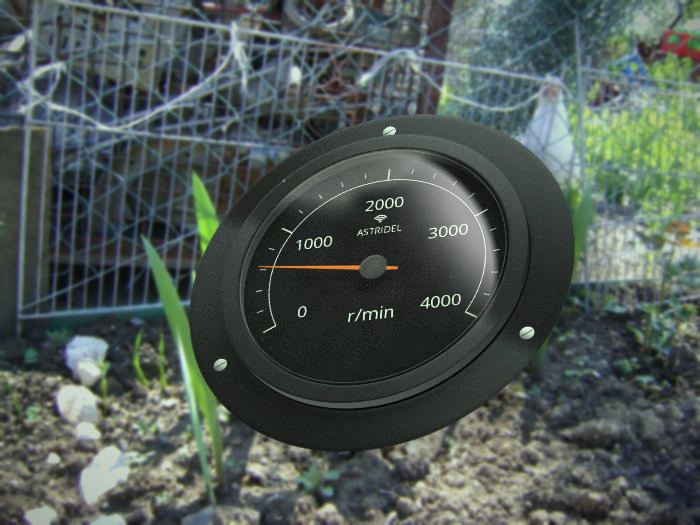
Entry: 600 rpm
